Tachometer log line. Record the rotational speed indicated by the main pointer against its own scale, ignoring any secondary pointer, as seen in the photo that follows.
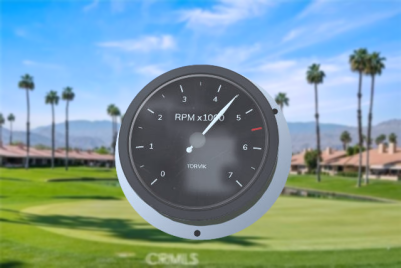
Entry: 4500 rpm
